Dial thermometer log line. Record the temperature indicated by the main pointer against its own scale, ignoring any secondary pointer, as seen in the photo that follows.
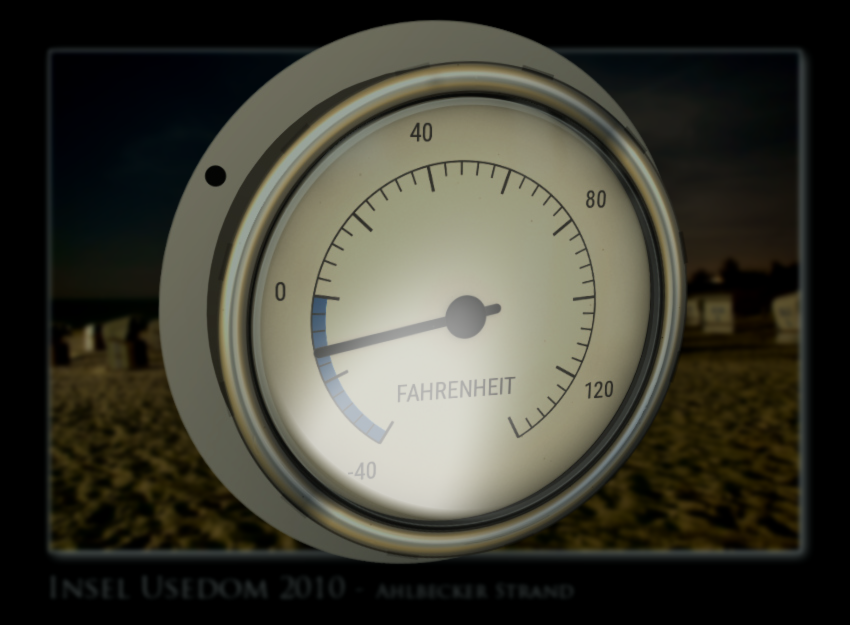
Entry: -12 °F
